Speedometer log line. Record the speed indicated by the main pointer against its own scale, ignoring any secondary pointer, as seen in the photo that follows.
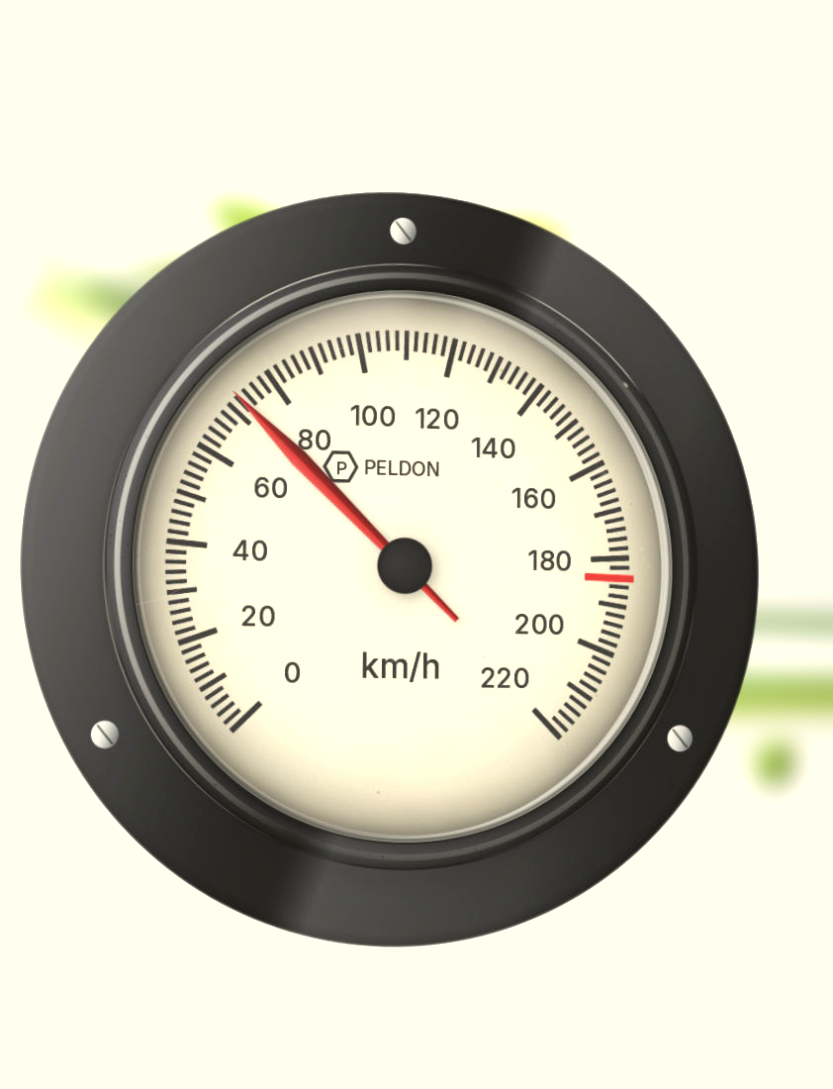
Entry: 72 km/h
